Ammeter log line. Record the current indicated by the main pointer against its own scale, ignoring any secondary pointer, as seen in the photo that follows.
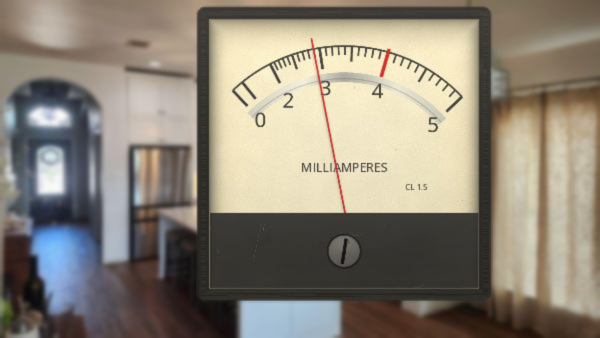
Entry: 2.9 mA
